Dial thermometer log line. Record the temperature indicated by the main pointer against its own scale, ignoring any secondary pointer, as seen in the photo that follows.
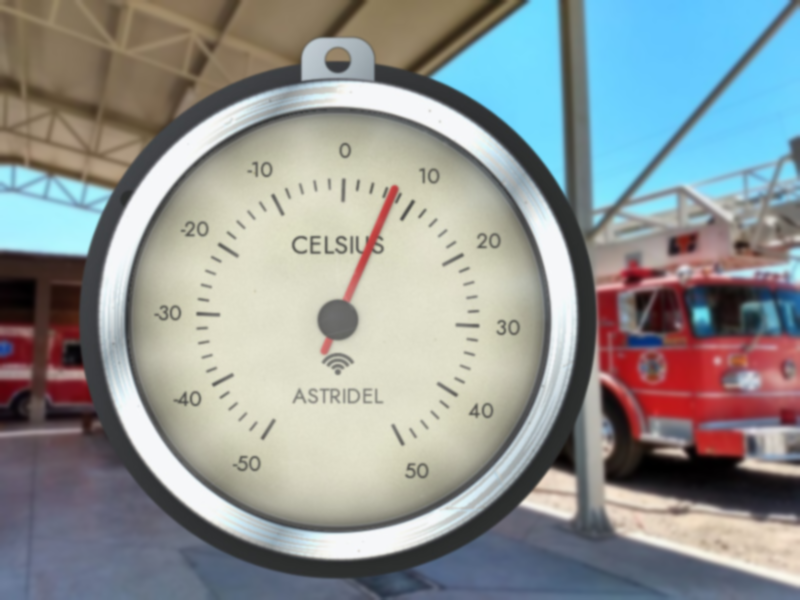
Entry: 7 °C
